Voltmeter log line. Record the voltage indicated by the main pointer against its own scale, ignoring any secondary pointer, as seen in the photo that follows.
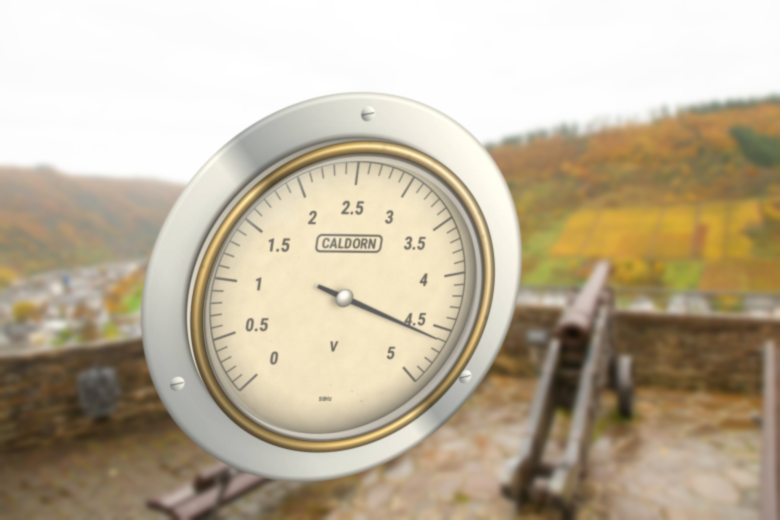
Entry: 4.6 V
